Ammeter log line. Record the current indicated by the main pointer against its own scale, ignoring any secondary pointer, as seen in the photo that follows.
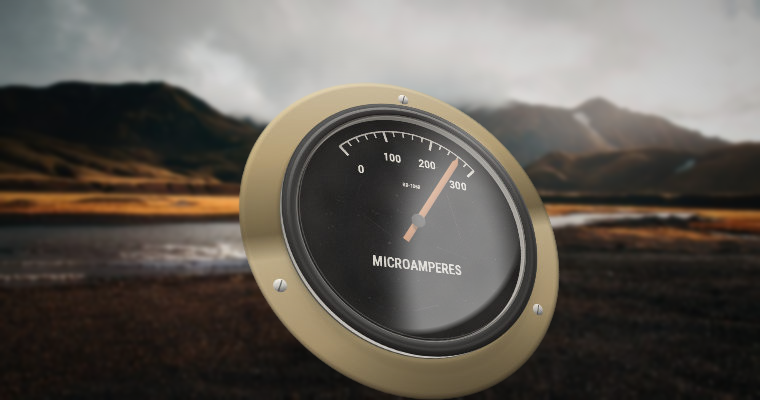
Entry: 260 µA
